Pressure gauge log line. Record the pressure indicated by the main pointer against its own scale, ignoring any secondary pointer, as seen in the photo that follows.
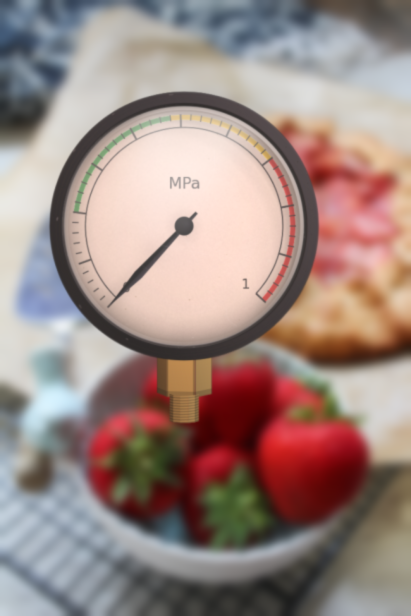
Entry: 0 MPa
